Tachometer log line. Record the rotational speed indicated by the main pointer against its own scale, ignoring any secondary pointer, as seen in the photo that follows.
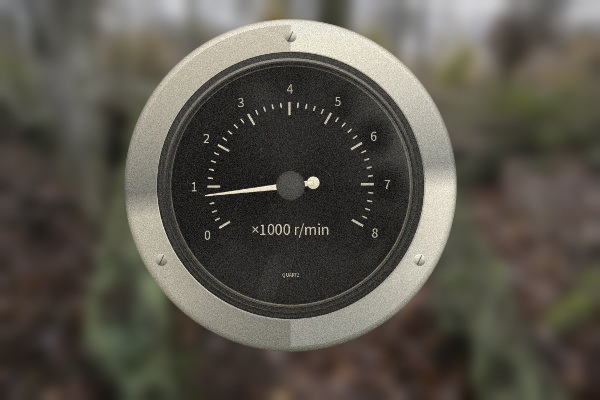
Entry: 800 rpm
